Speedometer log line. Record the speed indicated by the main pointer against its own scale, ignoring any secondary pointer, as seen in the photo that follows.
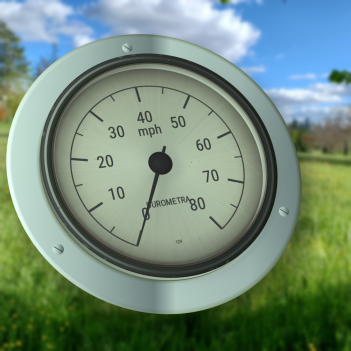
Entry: 0 mph
